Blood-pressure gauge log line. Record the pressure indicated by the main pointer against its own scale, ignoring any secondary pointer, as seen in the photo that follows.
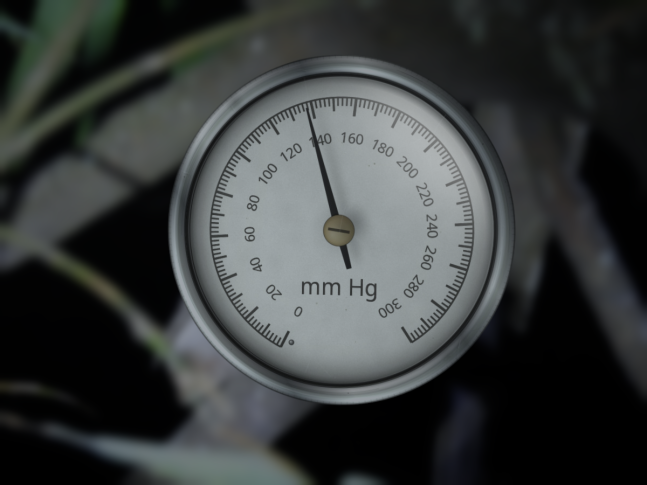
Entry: 138 mmHg
